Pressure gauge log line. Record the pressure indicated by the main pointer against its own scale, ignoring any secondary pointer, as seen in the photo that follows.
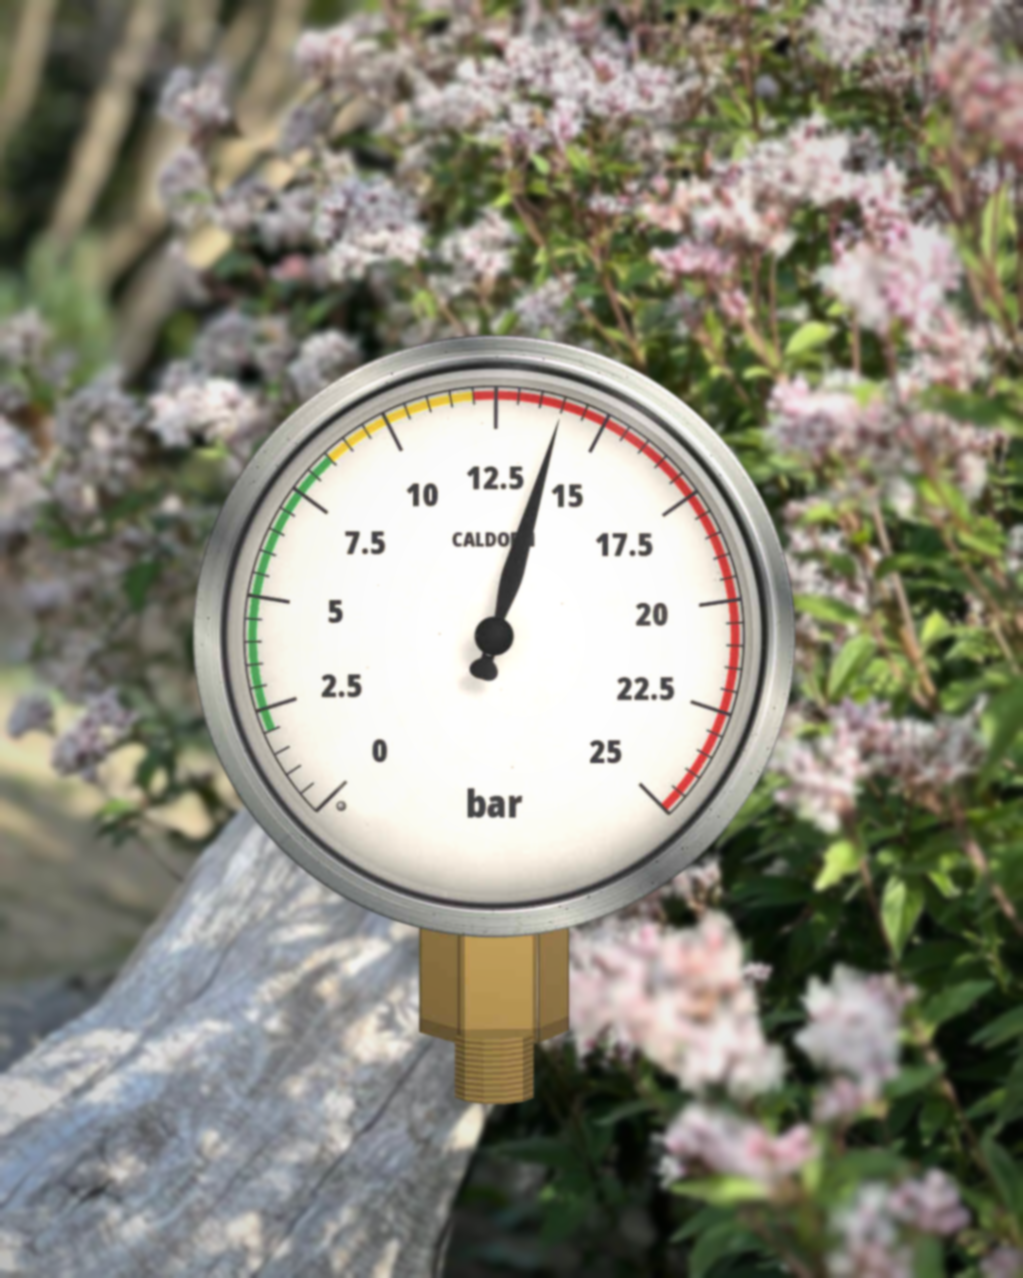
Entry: 14 bar
